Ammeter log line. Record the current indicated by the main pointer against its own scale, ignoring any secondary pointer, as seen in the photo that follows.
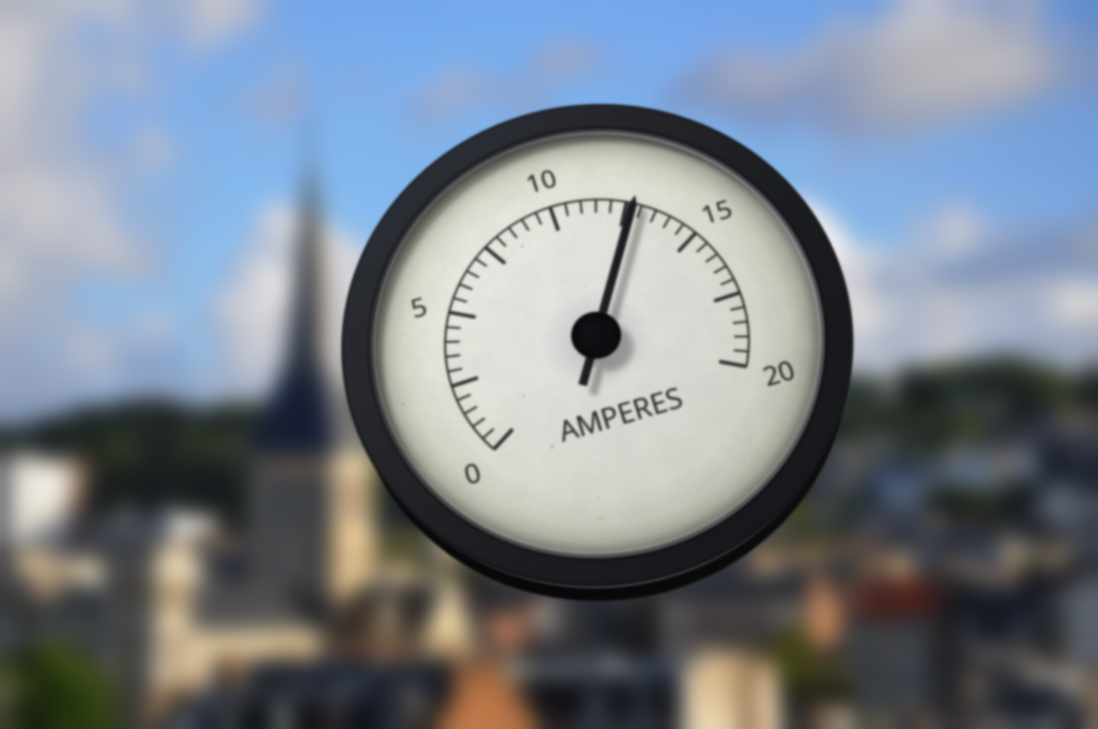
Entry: 12.75 A
